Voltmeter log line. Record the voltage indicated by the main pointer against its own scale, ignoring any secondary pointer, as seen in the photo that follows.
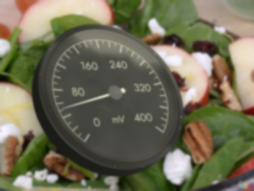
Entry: 50 mV
